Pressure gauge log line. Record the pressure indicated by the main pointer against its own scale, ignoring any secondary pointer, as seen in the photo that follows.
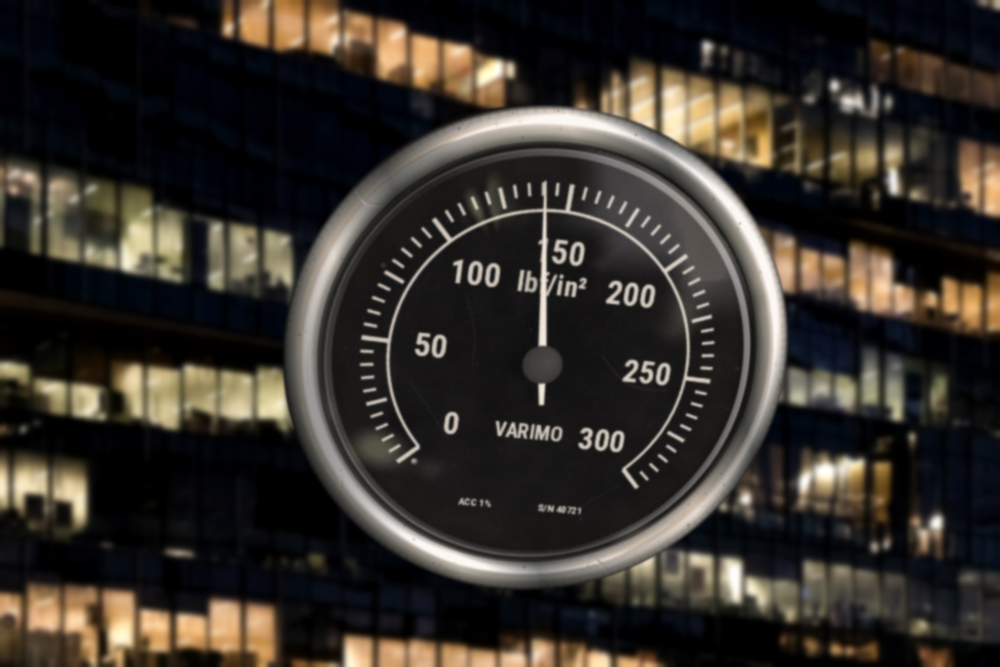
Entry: 140 psi
